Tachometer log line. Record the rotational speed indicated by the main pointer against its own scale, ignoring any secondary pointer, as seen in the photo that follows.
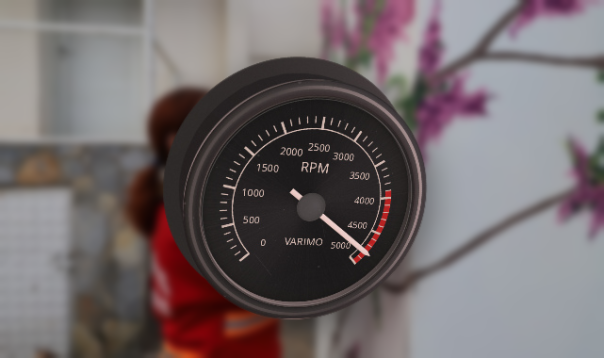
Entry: 4800 rpm
